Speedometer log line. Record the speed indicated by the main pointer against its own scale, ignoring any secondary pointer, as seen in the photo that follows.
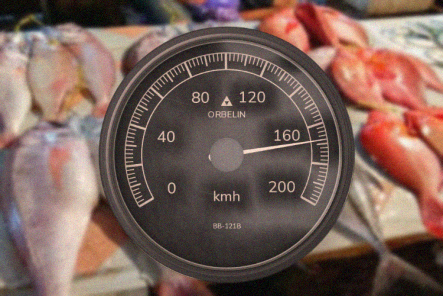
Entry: 168 km/h
